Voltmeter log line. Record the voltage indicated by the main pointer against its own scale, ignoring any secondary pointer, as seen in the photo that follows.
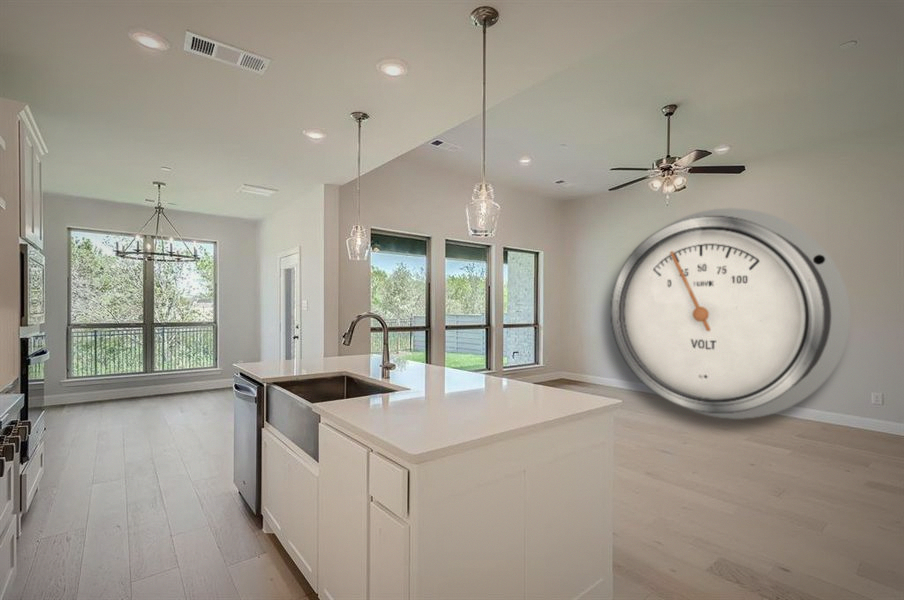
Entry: 25 V
